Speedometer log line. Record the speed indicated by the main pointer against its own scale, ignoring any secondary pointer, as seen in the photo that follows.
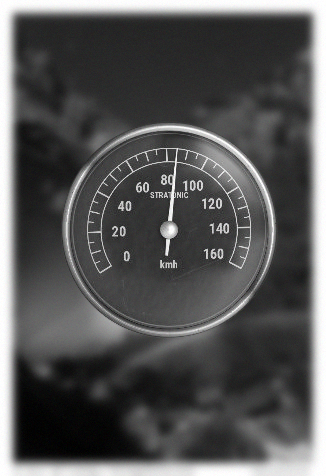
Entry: 85 km/h
